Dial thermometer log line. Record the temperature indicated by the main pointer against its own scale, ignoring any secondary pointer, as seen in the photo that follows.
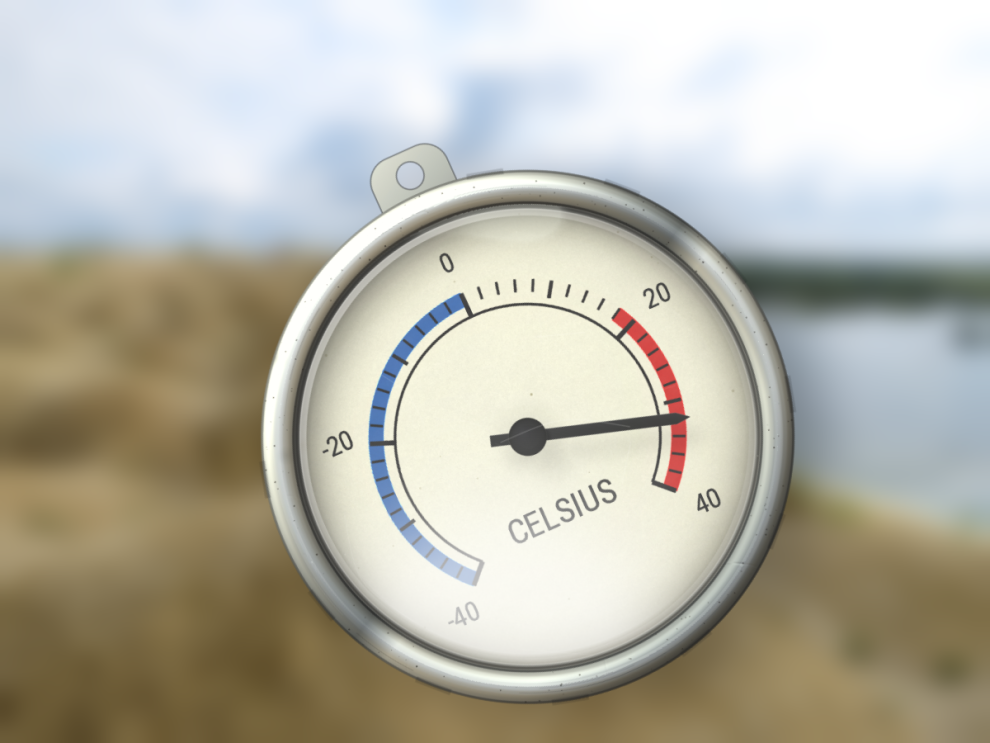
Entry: 32 °C
